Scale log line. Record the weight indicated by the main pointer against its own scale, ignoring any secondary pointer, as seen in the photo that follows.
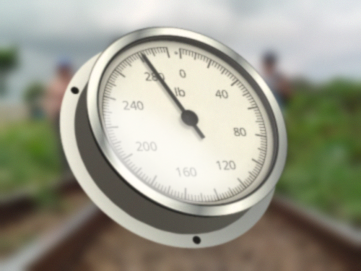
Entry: 280 lb
